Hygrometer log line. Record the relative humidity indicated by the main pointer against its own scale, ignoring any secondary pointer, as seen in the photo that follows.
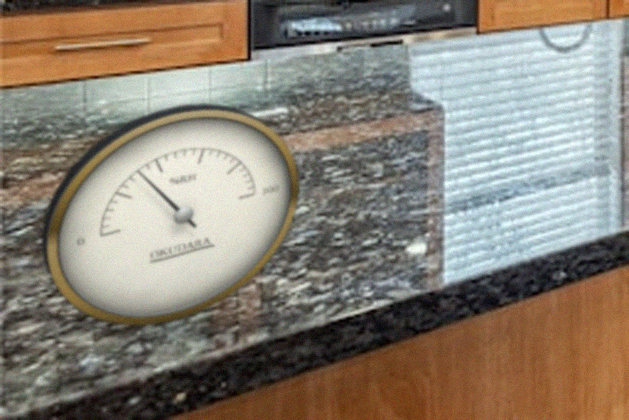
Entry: 32 %
